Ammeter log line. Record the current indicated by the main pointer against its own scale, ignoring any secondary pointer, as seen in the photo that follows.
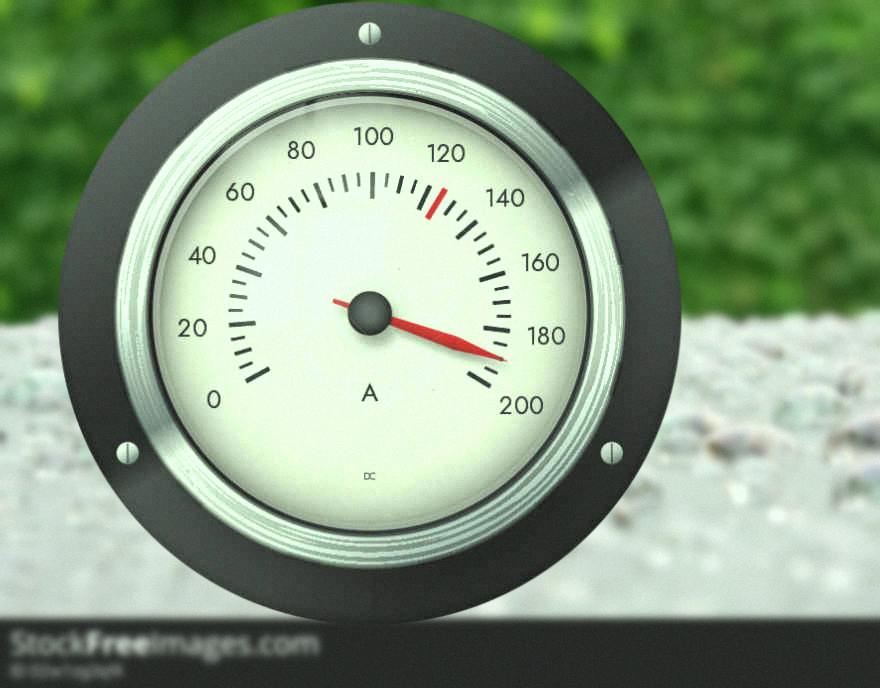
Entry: 190 A
